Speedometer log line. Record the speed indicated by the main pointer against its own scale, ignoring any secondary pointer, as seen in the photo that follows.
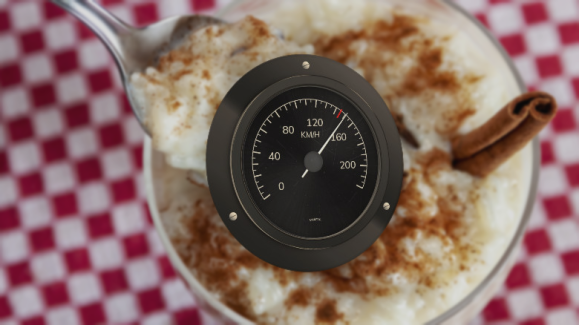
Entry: 150 km/h
